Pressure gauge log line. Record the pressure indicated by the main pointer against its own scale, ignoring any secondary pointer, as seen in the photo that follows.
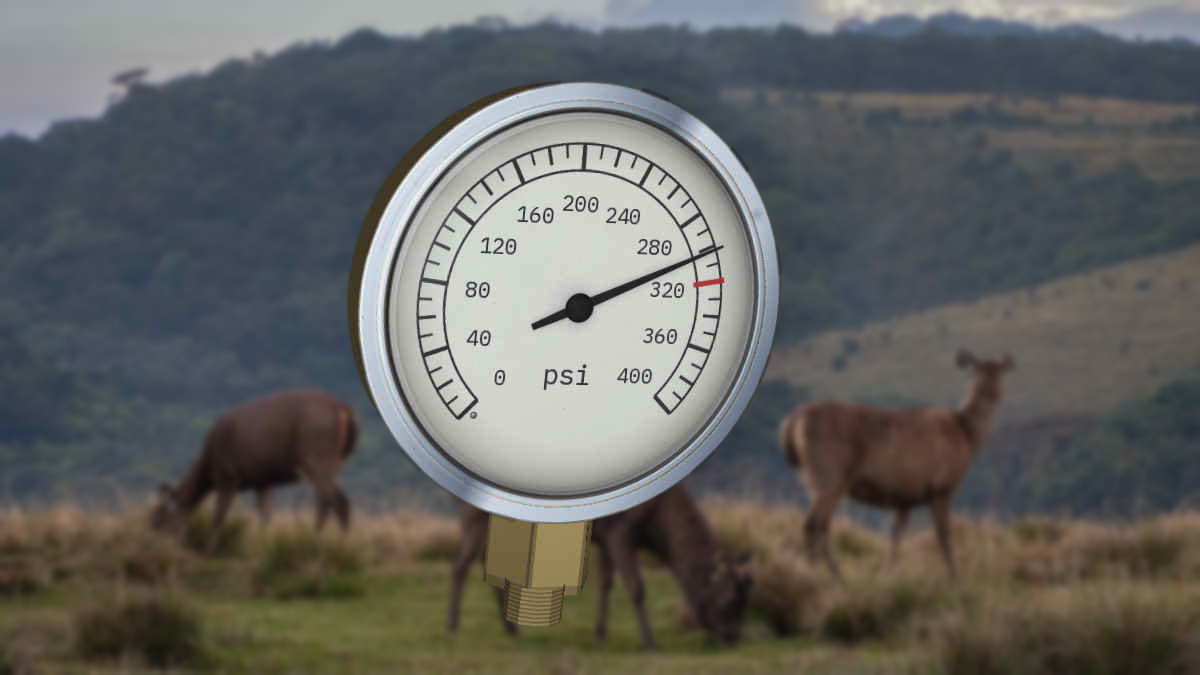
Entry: 300 psi
